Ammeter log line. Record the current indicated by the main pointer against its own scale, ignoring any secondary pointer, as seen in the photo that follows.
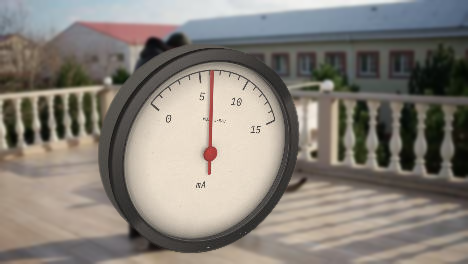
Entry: 6 mA
